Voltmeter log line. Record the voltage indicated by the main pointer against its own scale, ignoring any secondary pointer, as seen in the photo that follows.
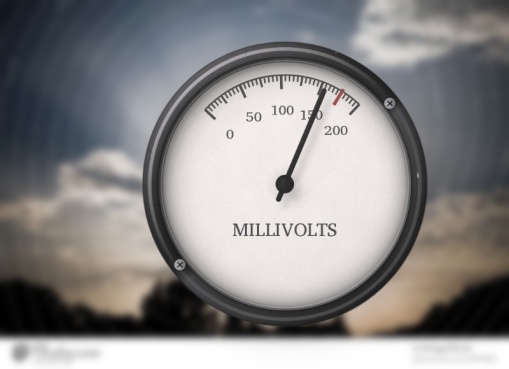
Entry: 155 mV
